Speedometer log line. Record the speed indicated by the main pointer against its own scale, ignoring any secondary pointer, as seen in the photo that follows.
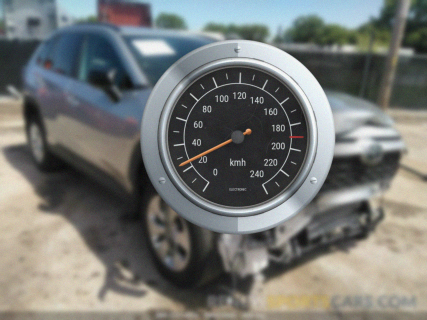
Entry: 25 km/h
